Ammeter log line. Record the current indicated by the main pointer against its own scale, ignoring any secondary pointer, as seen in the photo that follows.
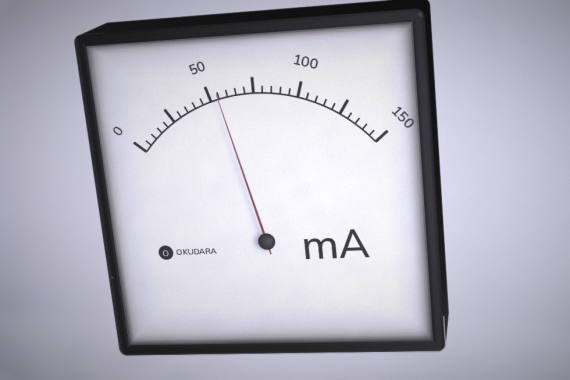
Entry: 55 mA
